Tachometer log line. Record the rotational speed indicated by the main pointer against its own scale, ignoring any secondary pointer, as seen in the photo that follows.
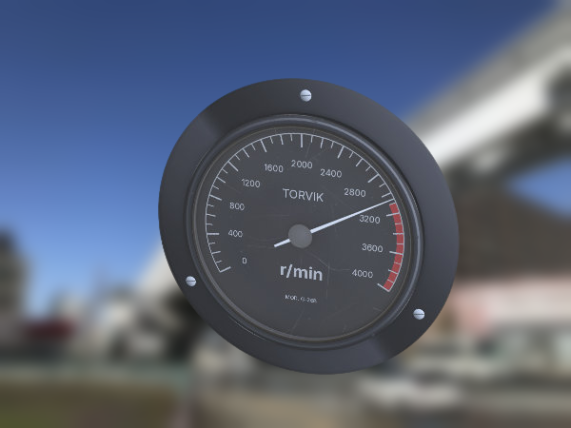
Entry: 3050 rpm
